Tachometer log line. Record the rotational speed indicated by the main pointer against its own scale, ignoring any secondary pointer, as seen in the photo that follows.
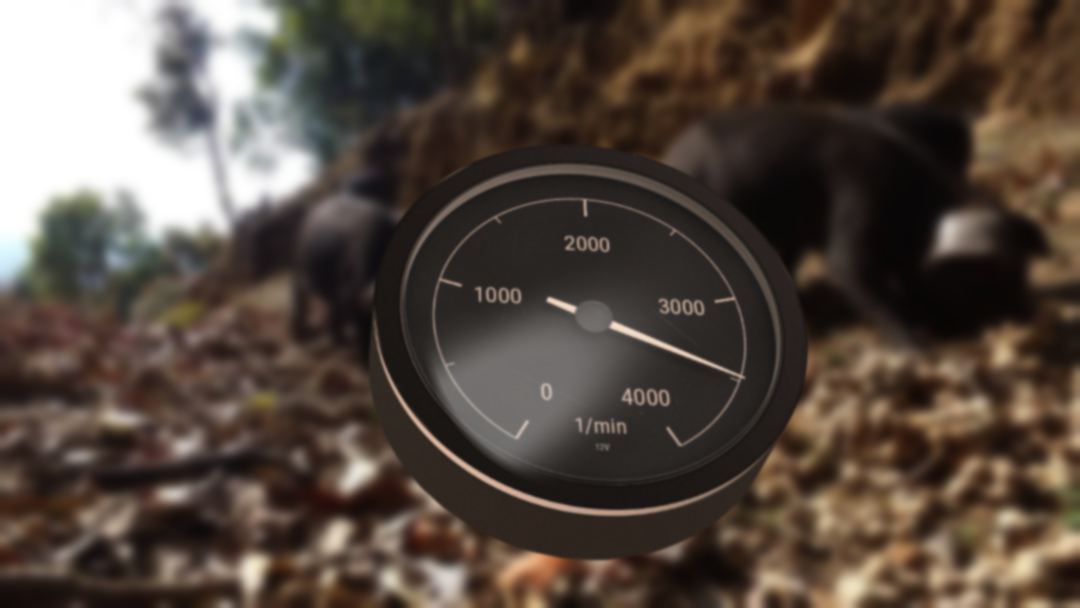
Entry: 3500 rpm
